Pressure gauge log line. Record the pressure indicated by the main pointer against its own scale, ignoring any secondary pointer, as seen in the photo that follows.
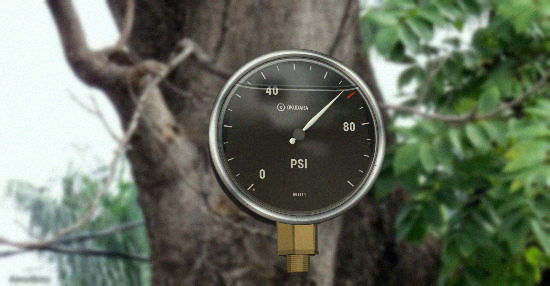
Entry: 67.5 psi
